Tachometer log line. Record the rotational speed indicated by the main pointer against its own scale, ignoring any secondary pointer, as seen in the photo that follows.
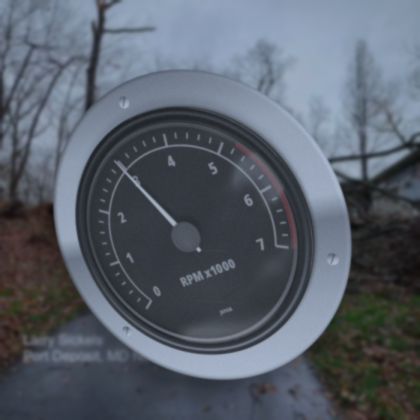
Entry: 3000 rpm
